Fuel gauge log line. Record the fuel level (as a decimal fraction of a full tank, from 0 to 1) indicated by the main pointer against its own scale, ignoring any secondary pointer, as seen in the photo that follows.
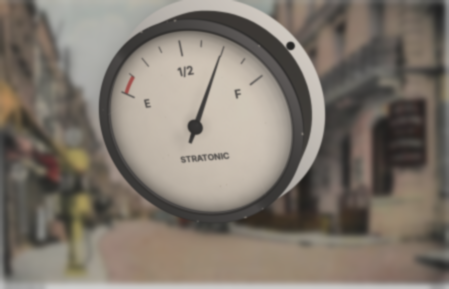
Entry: 0.75
